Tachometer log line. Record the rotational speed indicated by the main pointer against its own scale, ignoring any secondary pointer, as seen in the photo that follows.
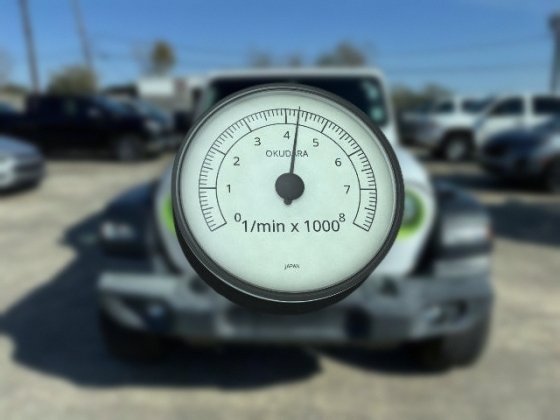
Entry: 4300 rpm
